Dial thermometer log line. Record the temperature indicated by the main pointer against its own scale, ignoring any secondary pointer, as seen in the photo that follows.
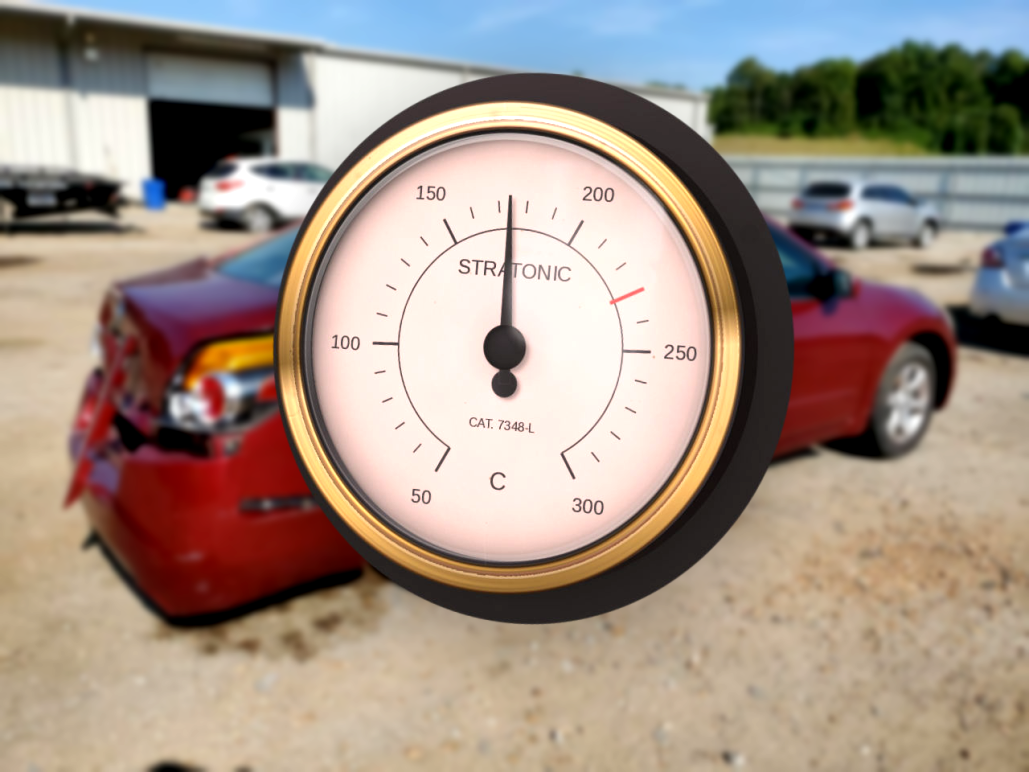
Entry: 175 °C
